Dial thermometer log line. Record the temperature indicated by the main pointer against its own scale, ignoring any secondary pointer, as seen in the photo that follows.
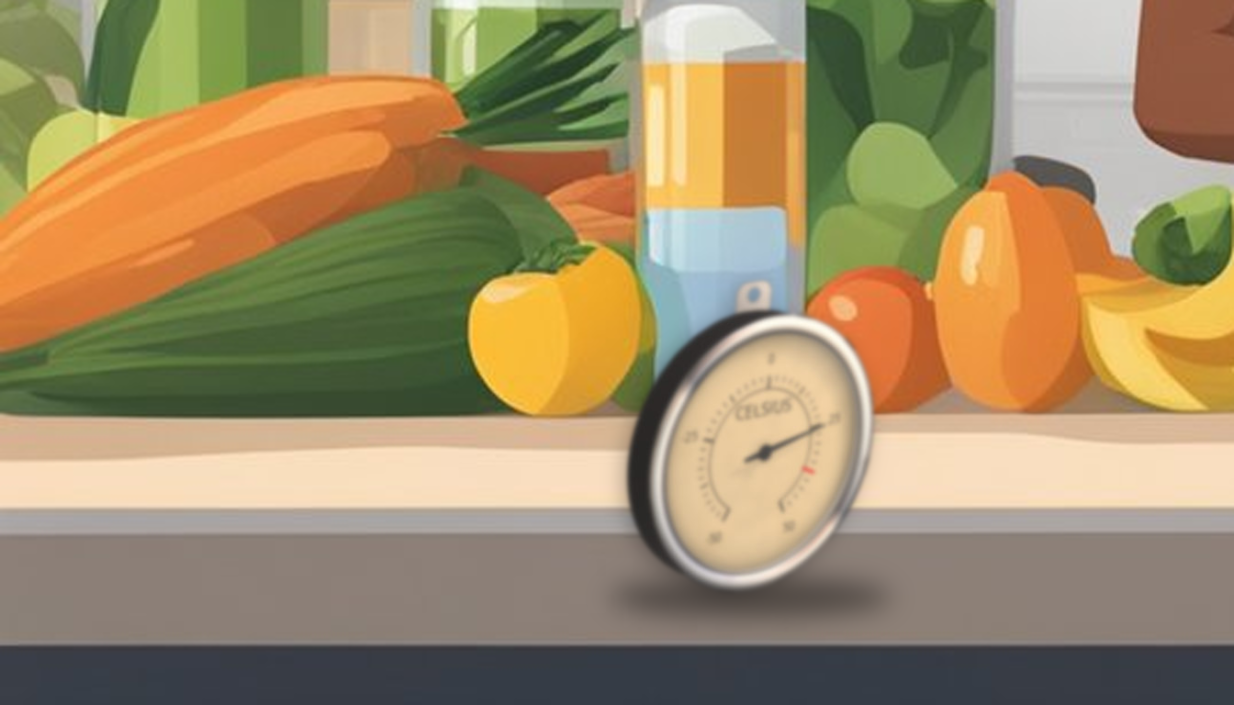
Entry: 25 °C
